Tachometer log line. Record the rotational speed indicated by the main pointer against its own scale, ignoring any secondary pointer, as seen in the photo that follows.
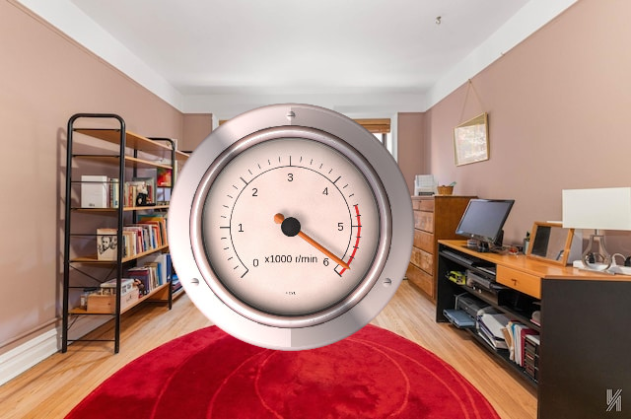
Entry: 5800 rpm
